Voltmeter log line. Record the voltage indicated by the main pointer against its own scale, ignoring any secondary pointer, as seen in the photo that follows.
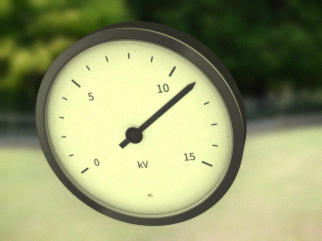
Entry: 11 kV
